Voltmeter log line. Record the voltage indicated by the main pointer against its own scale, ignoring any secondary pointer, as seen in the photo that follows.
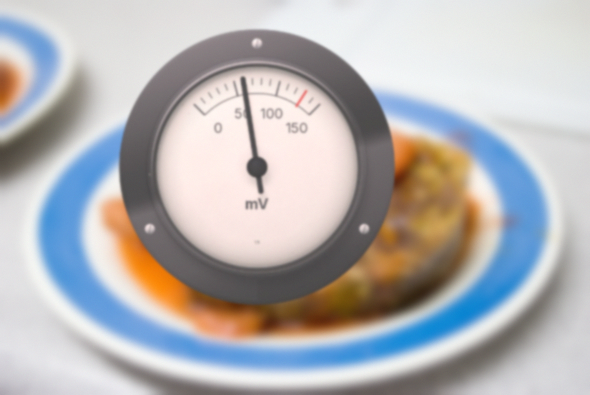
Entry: 60 mV
